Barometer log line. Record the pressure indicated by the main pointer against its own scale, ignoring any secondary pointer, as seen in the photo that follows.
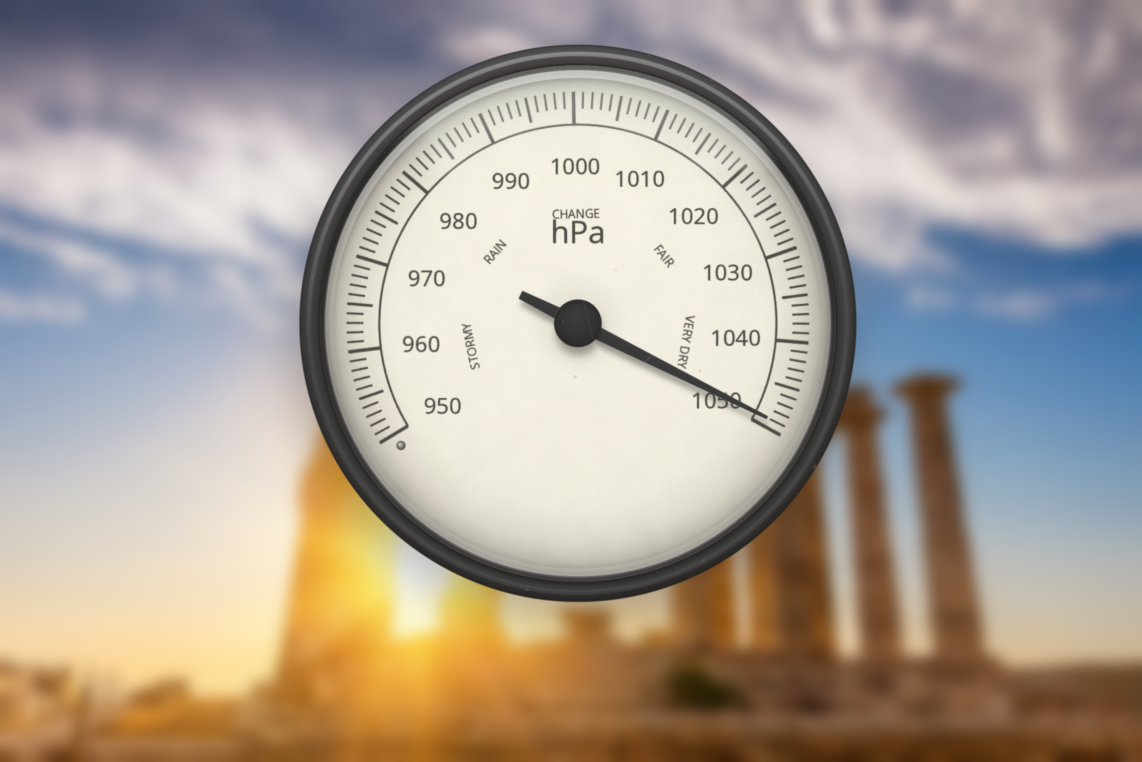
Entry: 1049 hPa
